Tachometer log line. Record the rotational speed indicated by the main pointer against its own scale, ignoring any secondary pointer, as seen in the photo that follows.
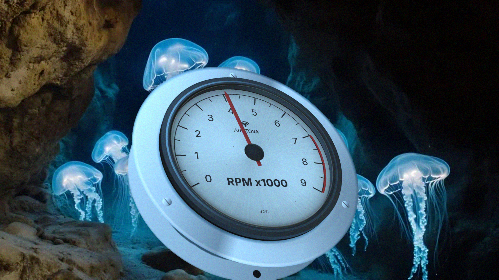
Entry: 4000 rpm
